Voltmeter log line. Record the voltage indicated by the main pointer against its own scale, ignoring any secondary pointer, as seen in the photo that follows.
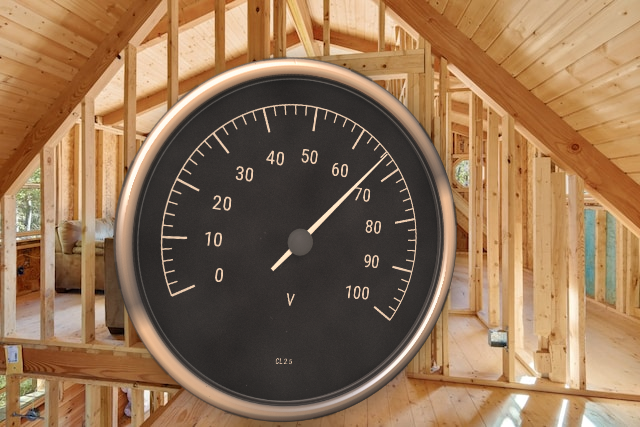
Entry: 66 V
